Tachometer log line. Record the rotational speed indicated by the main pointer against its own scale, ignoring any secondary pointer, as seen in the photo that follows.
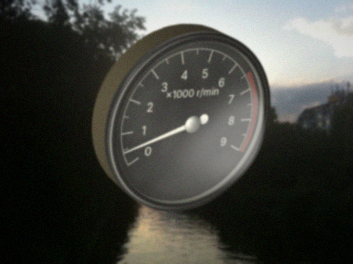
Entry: 500 rpm
